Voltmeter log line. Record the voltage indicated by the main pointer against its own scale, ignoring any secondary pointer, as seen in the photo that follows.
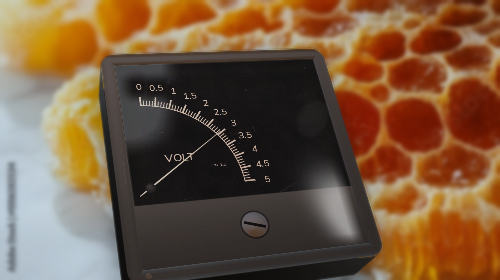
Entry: 3 V
